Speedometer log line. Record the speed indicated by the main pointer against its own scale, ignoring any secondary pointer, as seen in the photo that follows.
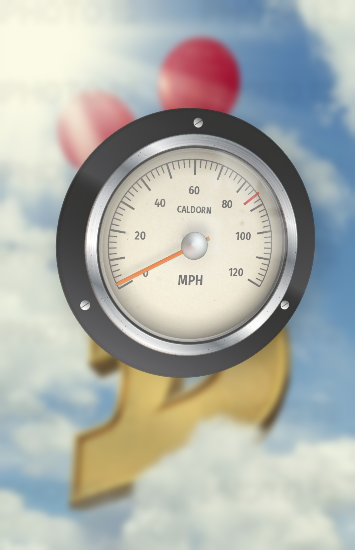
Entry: 2 mph
